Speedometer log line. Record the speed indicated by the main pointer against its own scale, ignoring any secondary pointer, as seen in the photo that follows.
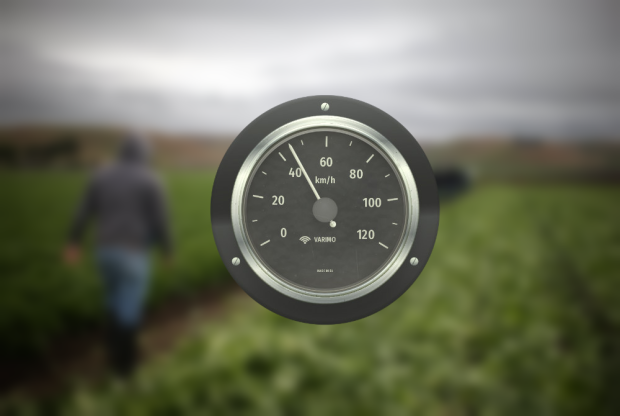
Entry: 45 km/h
